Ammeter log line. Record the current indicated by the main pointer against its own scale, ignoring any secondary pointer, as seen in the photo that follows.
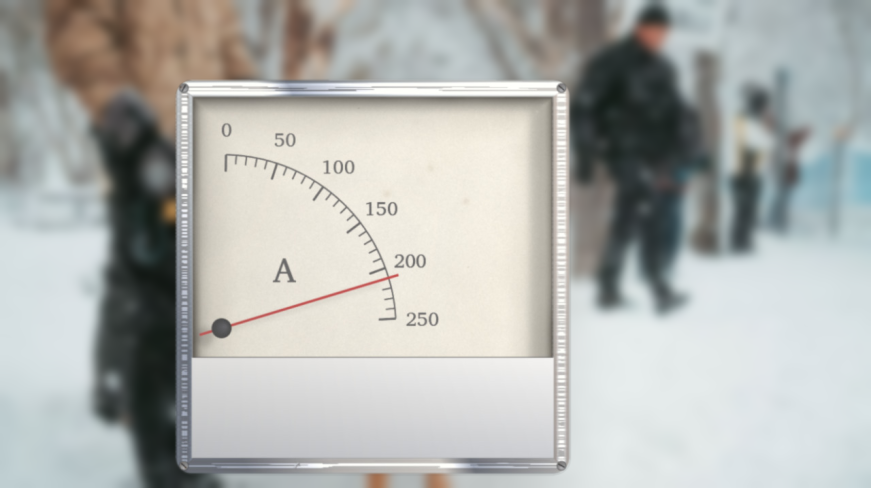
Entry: 210 A
